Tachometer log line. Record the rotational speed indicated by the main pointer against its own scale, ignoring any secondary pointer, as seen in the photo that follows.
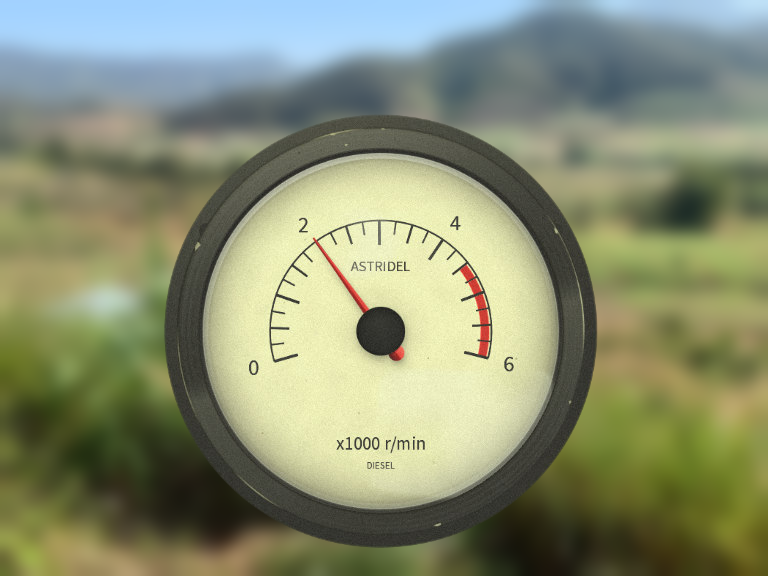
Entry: 2000 rpm
